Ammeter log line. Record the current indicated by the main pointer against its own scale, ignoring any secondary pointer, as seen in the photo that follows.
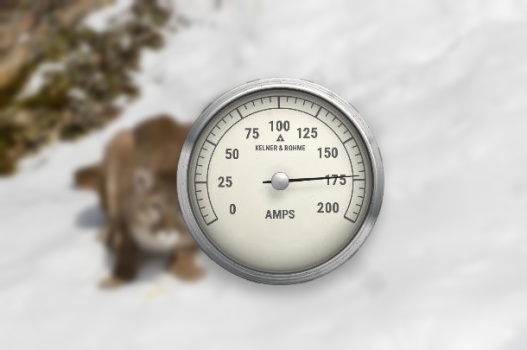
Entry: 172.5 A
